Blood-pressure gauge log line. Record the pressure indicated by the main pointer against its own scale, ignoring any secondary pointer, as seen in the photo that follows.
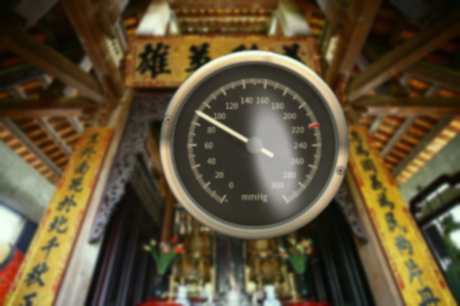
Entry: 90 mmHg
